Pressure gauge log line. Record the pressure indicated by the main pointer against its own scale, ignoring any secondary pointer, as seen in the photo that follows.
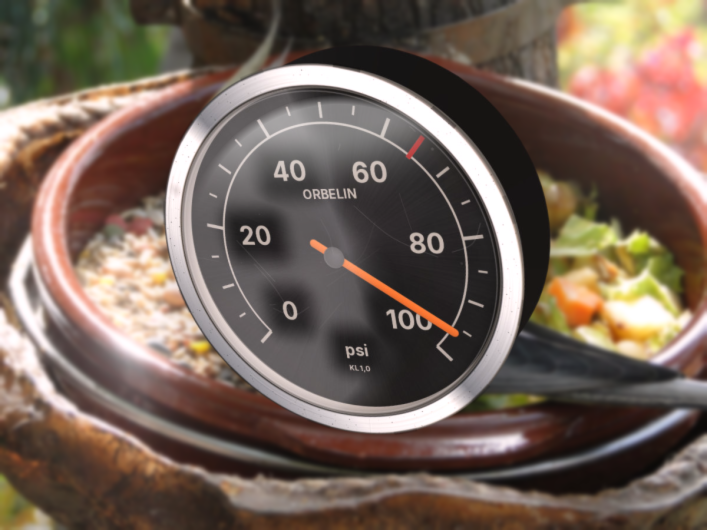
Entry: 95 psi
